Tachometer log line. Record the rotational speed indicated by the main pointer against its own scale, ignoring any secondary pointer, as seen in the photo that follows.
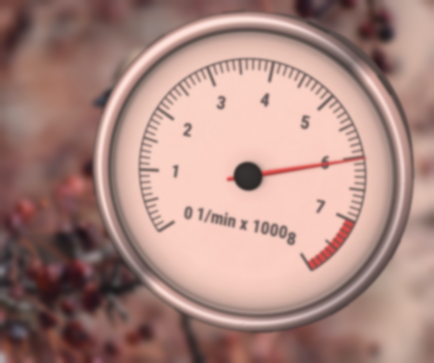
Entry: 6000 rpm
